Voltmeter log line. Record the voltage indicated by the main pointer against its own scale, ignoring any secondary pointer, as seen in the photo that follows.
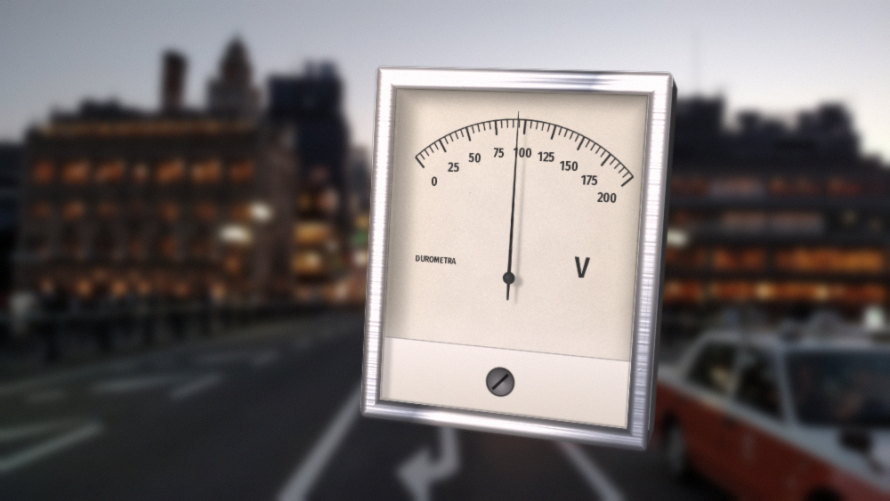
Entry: 95 V
